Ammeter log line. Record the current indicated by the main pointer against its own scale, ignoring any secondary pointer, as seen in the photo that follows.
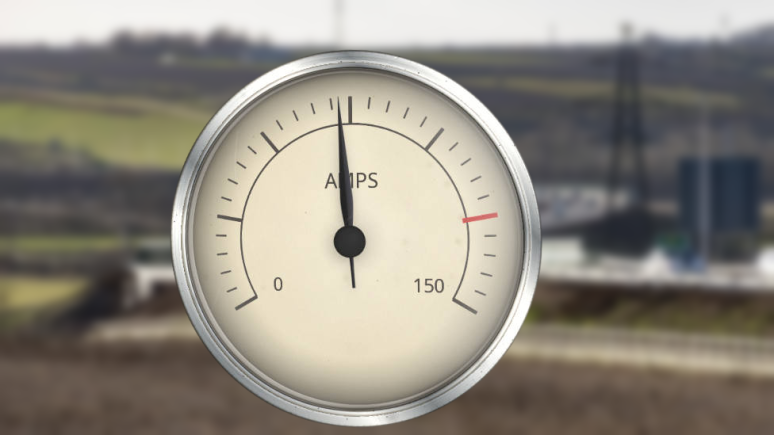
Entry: 72.5 A
